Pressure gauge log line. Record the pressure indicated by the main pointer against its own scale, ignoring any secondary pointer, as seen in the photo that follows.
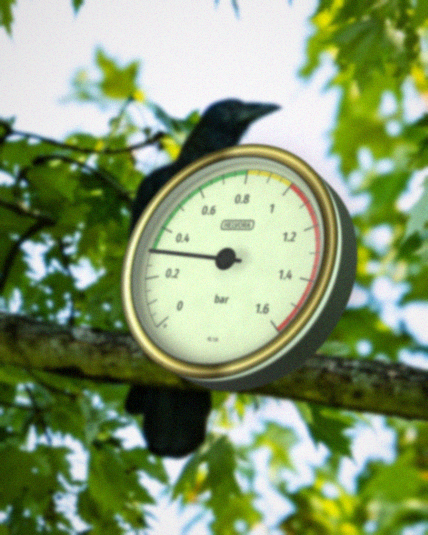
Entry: 0.3 bar
